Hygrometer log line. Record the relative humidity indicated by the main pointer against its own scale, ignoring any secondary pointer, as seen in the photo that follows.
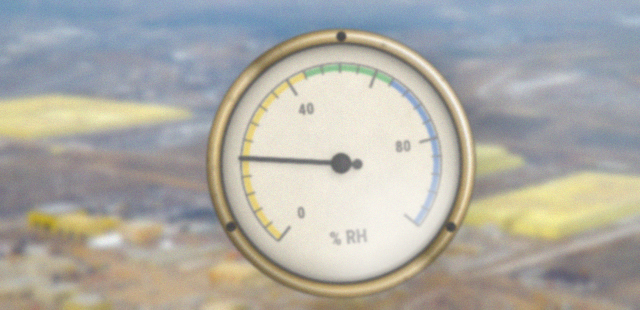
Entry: 20 %
